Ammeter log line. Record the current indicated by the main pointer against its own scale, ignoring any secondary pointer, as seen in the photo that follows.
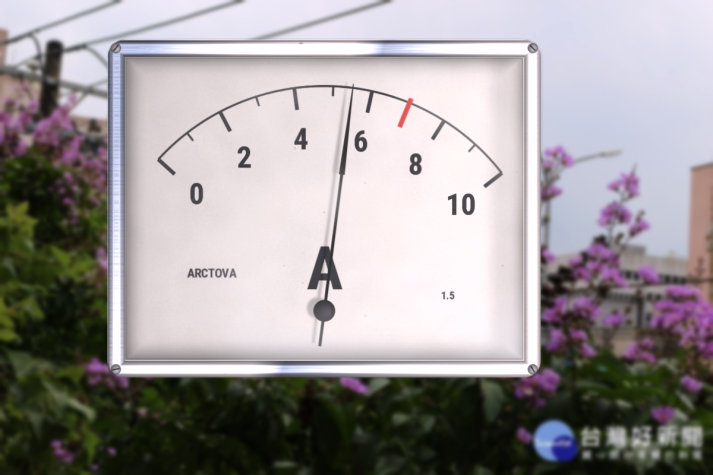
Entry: 5.5 A
